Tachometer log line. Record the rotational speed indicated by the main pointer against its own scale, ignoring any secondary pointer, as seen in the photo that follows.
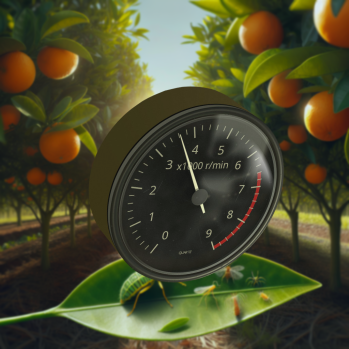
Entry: 3600 rpm
